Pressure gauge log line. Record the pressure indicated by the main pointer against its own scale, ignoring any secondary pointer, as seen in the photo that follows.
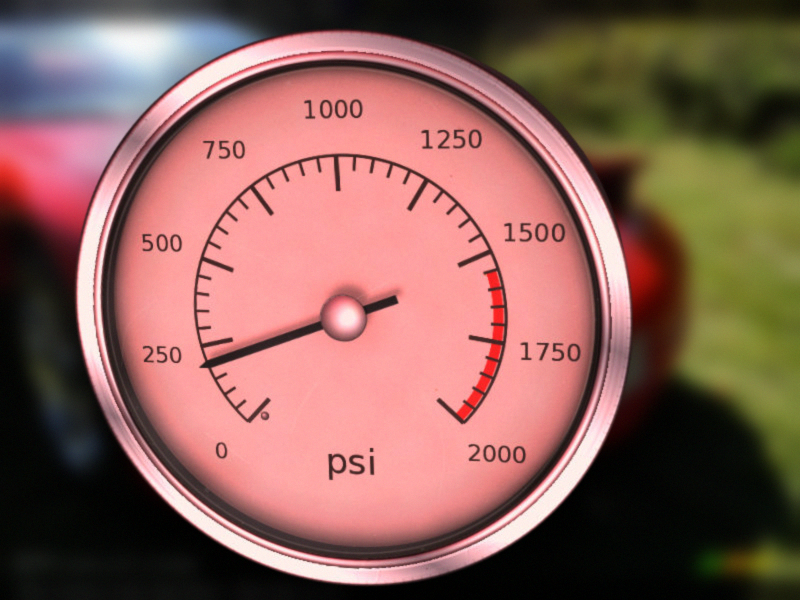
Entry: 200 psi
